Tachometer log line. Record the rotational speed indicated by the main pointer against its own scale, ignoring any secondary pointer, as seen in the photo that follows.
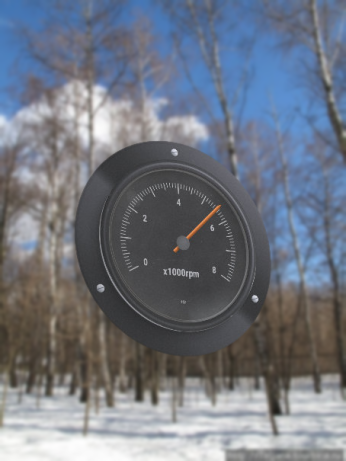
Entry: 5500 rpm
